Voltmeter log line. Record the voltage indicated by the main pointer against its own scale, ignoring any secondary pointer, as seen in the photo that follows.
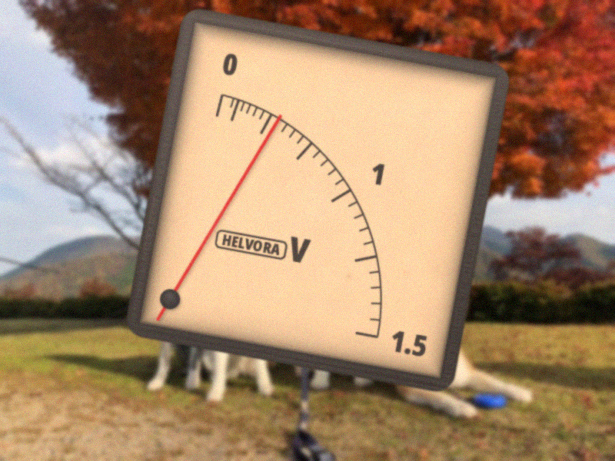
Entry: 0.55 V
